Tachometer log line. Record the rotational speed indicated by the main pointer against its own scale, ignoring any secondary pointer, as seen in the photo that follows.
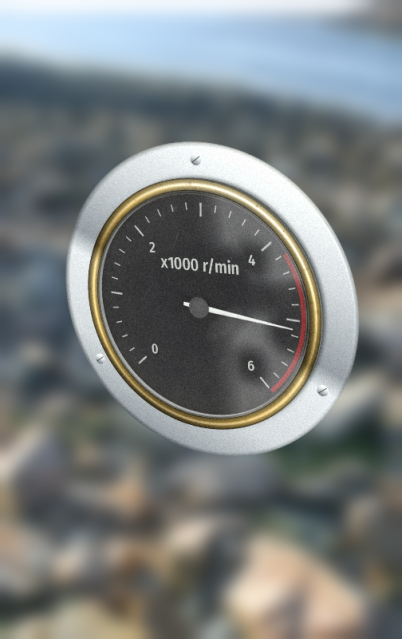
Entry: 5100 rpm
